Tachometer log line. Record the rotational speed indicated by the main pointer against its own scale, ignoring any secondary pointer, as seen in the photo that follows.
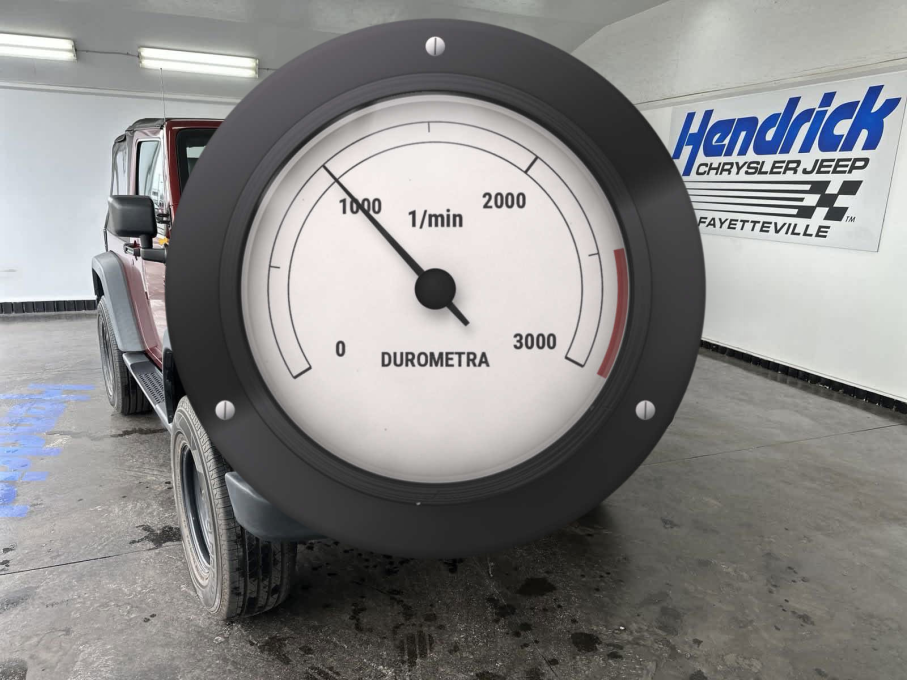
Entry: 1000 rpm
